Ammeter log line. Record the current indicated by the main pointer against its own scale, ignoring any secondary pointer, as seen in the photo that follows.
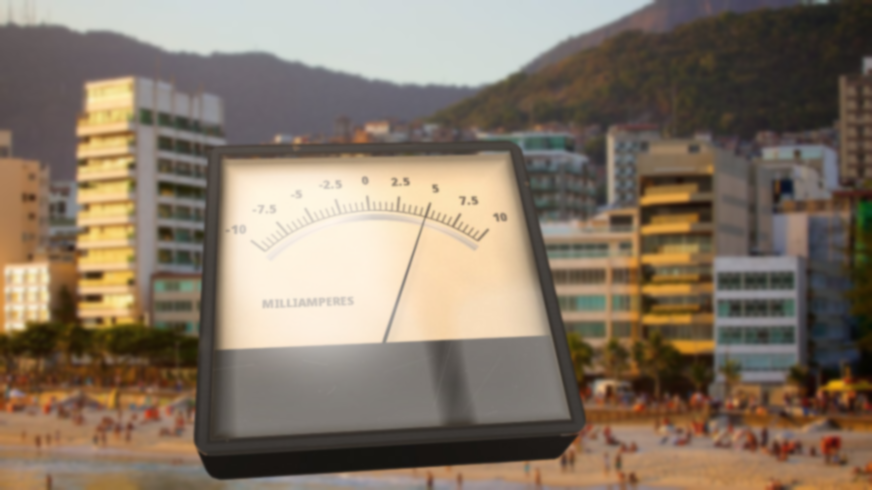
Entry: 5 mA
